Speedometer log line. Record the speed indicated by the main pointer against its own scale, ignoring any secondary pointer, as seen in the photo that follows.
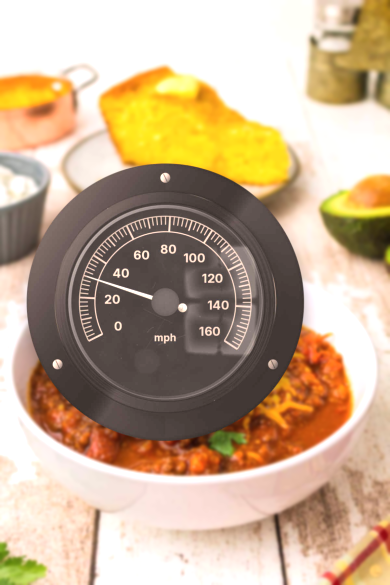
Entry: 30 mph
